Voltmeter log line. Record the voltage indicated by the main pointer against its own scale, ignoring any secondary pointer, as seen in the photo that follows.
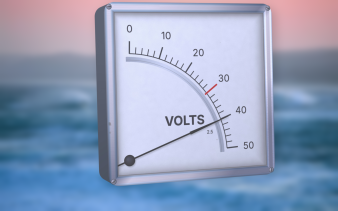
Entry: 40 V
